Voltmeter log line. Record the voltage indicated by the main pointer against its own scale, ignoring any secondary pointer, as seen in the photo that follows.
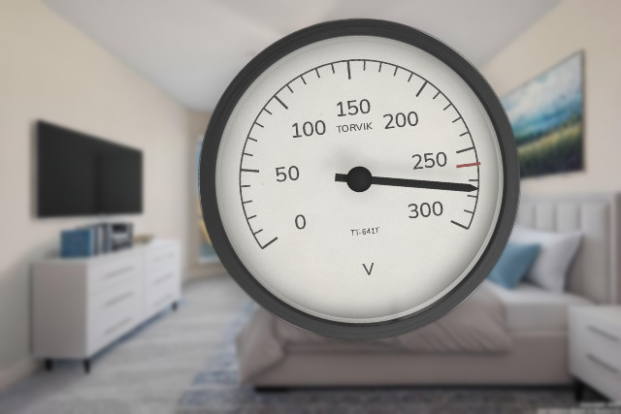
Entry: 275 V
